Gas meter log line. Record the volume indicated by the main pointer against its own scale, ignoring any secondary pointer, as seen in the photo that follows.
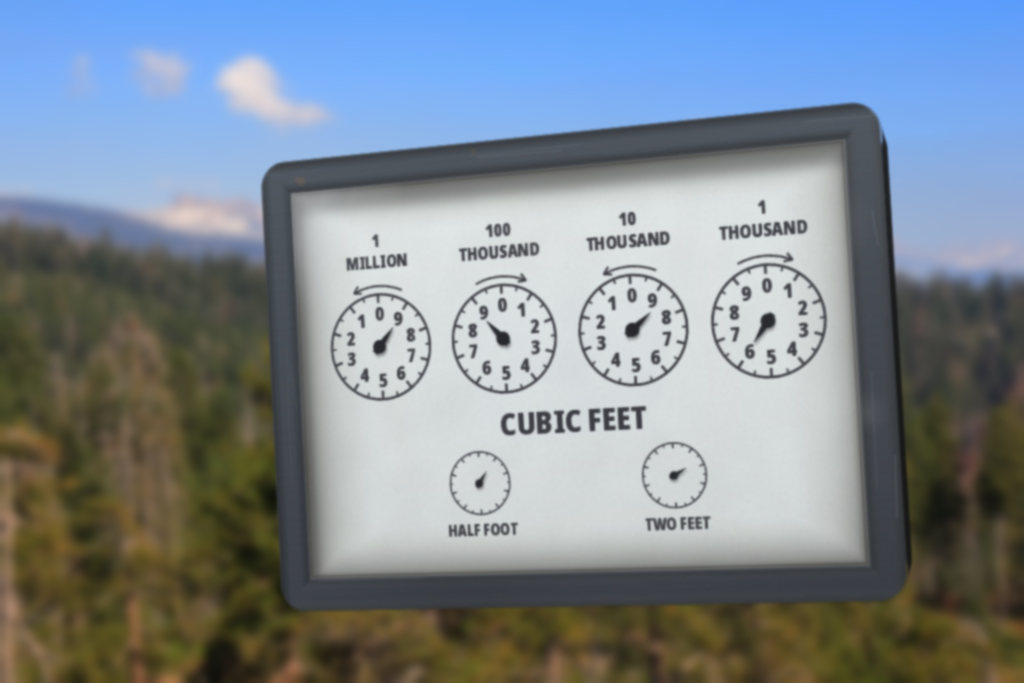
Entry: 888600 ft³
